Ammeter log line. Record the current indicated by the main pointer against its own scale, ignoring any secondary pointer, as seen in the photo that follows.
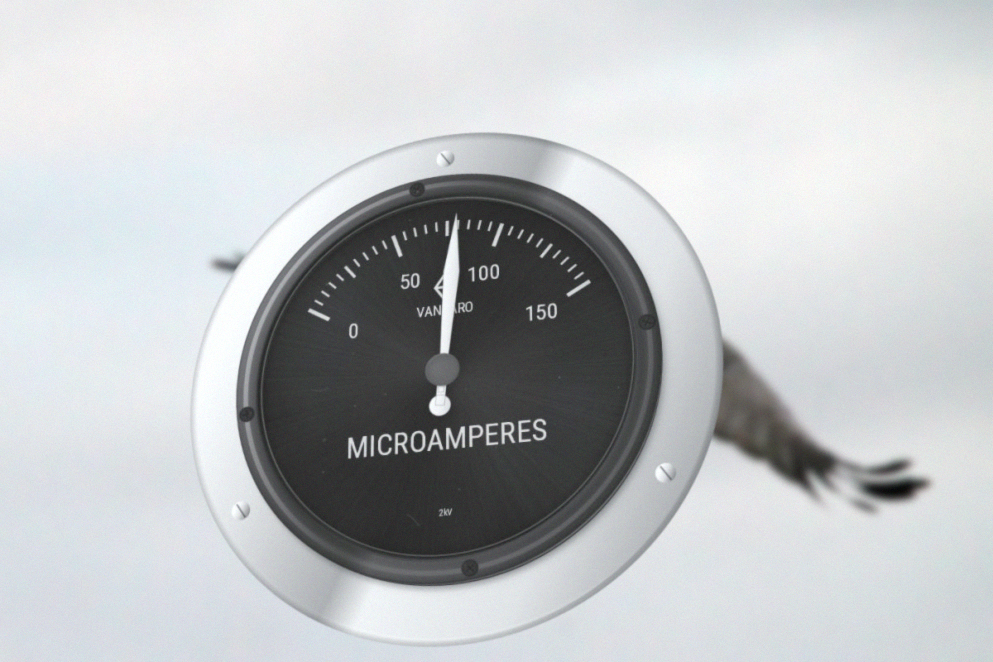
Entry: 80 µA
